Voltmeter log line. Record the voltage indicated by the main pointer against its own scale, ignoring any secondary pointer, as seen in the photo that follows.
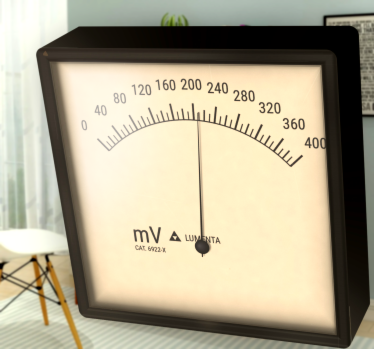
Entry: 210 mV
